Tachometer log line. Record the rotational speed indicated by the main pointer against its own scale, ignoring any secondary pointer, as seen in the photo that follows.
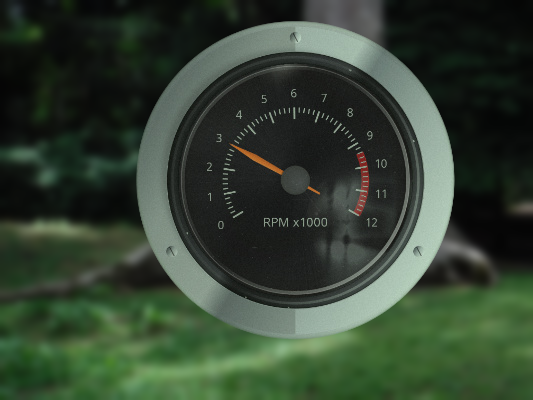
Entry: 3000 rpm
